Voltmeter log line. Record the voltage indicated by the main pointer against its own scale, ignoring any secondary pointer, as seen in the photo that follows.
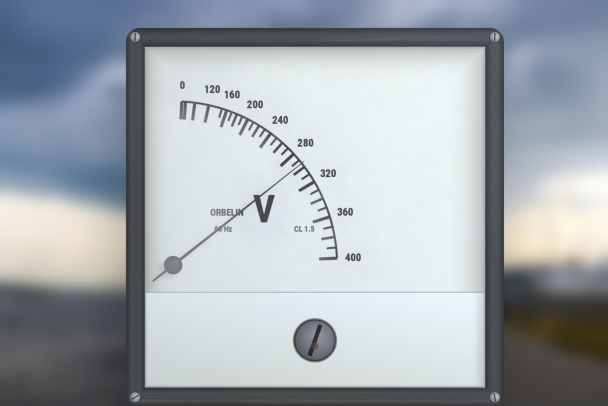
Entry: 295 V
